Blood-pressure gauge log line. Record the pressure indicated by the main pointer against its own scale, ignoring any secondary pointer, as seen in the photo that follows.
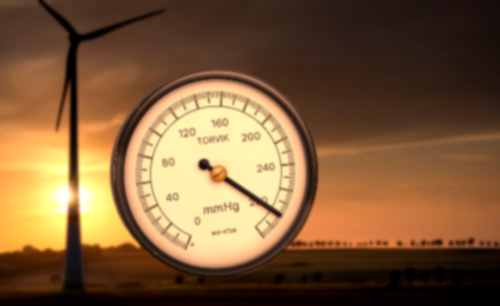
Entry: 280 mmHg
